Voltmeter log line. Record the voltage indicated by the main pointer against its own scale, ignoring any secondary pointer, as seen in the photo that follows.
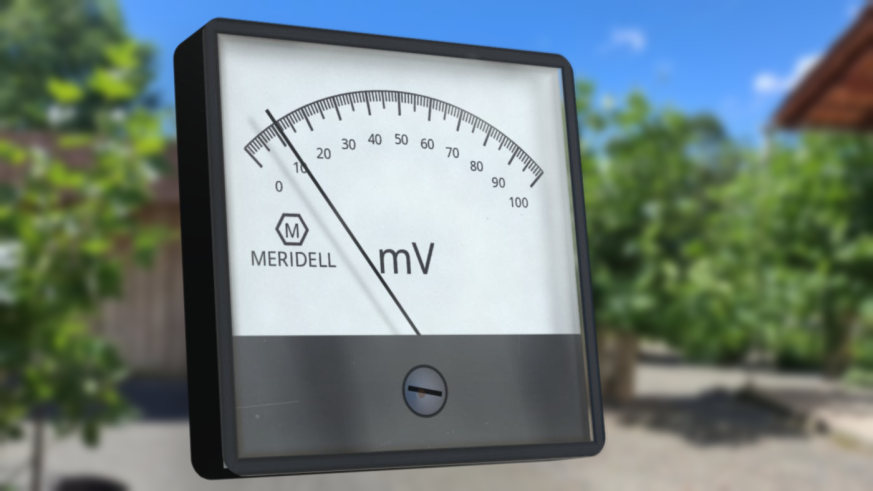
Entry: 10 mV
